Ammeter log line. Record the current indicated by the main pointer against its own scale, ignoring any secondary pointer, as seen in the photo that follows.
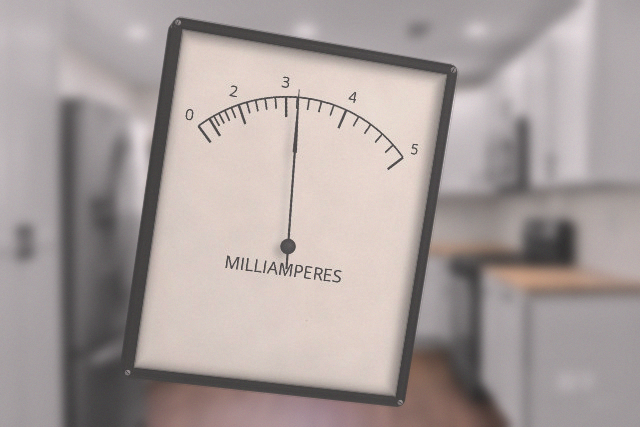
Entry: 3.2 mA
